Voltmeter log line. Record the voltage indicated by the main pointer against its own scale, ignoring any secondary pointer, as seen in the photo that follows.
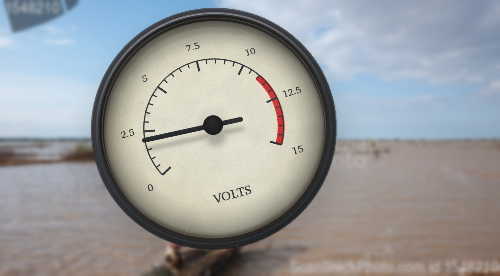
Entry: 2 V
